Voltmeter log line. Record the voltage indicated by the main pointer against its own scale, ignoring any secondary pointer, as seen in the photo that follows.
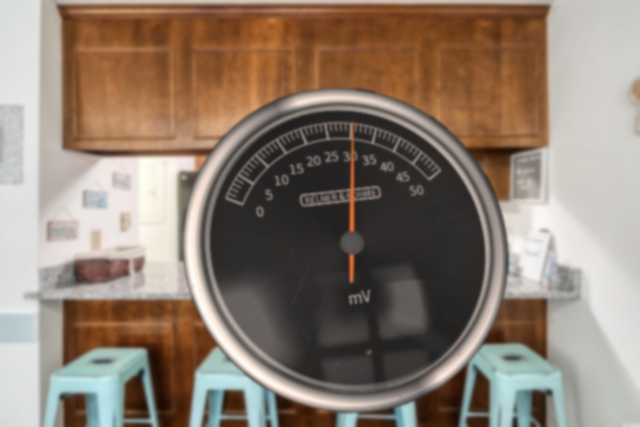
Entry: 30 mV
